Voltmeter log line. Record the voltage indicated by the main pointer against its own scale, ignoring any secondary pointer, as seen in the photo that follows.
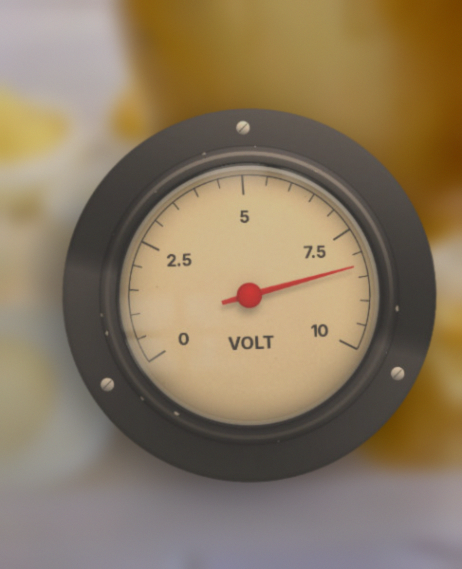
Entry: 8.25 V
